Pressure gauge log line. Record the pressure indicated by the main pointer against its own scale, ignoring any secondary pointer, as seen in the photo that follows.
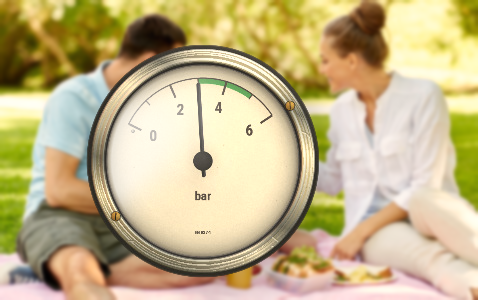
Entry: 3 bar
